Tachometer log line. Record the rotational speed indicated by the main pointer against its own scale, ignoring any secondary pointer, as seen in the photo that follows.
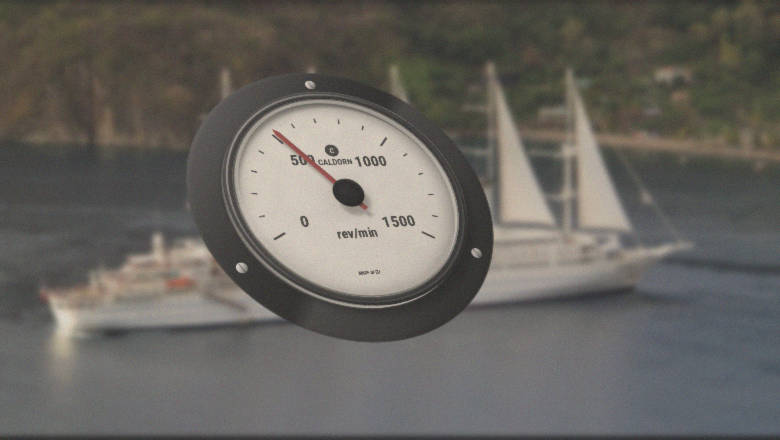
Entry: 500 rpm
